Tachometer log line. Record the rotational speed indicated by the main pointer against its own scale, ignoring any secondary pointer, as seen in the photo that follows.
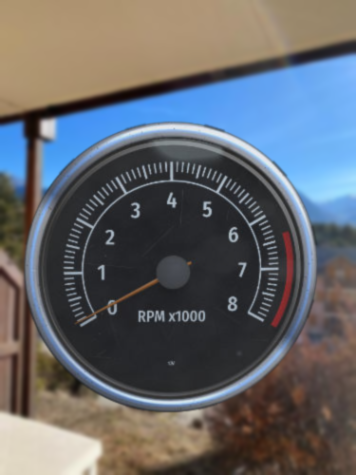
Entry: 100 rpm
